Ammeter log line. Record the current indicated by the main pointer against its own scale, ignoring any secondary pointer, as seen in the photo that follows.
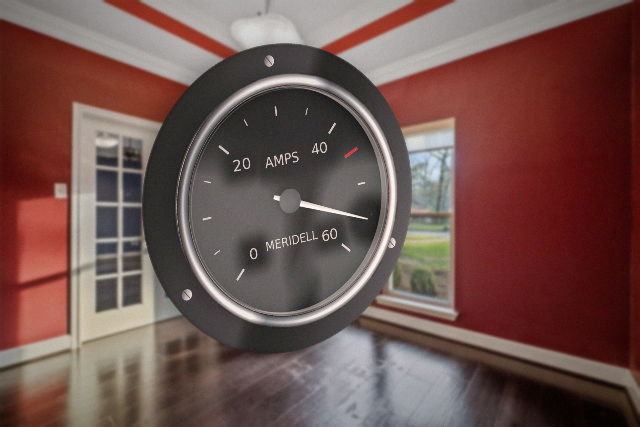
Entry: 55 A
